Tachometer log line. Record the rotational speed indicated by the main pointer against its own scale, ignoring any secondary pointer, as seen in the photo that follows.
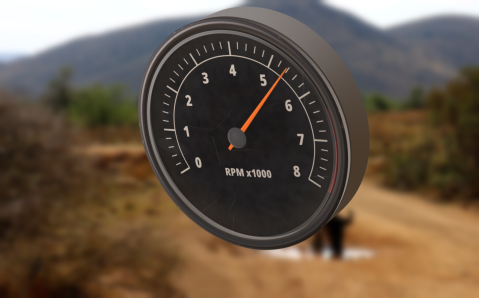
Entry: 5400 rpm
